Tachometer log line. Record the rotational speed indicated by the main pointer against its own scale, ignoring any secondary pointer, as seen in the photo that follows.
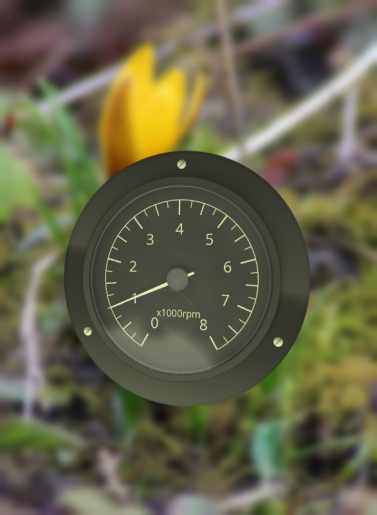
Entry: 1000 rpm
